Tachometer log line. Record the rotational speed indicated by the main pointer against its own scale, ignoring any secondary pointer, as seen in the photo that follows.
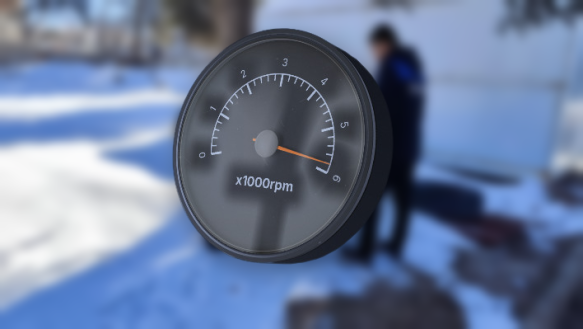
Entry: 5800 rpm
